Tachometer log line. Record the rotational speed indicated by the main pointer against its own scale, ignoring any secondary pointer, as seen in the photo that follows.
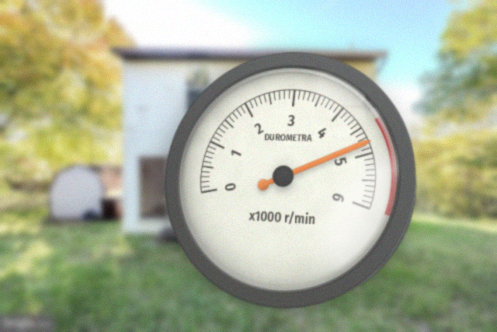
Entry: 4800 rpm
